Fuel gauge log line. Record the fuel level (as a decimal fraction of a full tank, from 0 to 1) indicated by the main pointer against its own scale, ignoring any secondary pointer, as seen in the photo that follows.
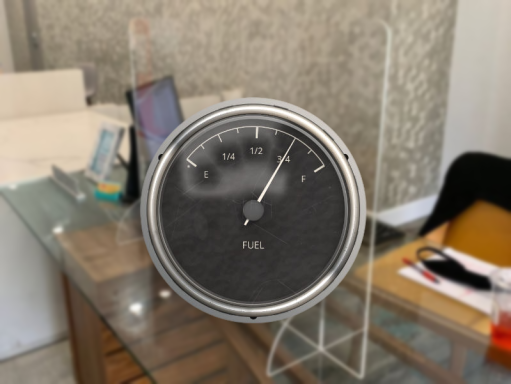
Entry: 0.75
